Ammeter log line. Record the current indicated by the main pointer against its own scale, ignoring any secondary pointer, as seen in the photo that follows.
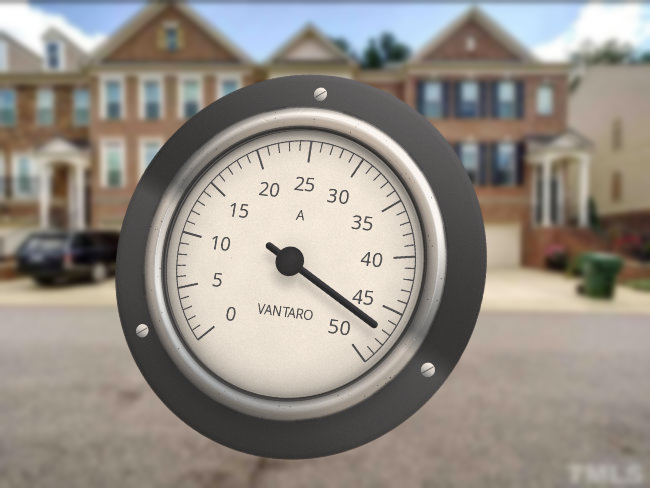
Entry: 47 A
